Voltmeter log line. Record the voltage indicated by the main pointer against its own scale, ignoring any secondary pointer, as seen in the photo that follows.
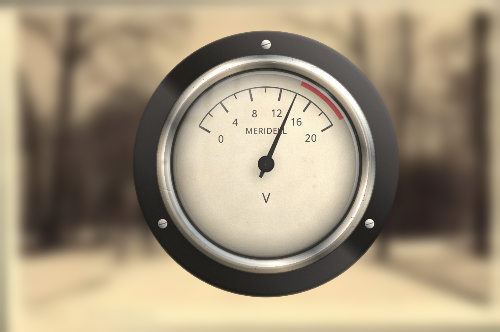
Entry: 14 V
